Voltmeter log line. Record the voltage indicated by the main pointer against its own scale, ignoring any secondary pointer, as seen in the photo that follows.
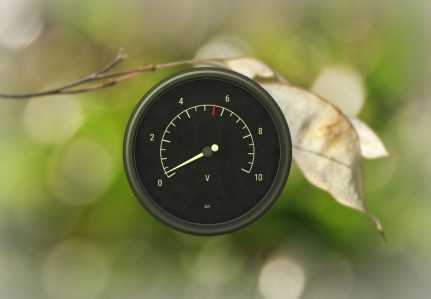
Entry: 0.25 V
